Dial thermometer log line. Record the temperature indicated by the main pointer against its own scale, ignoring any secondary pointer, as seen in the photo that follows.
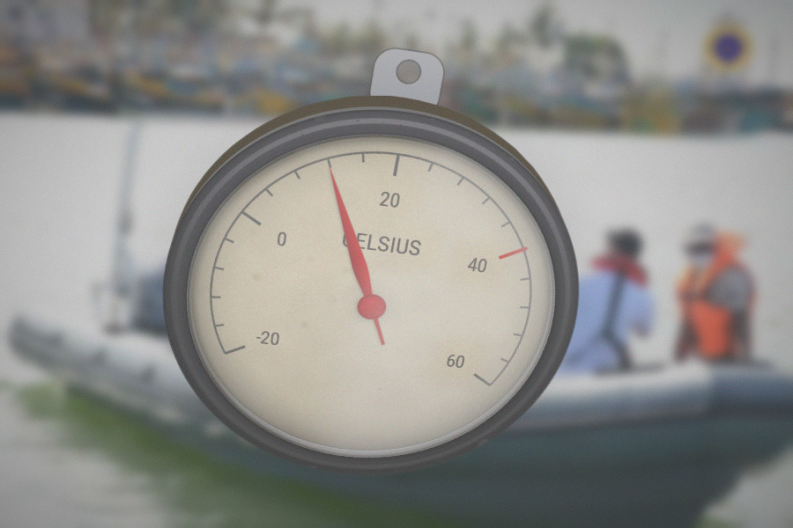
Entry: 12 °C
